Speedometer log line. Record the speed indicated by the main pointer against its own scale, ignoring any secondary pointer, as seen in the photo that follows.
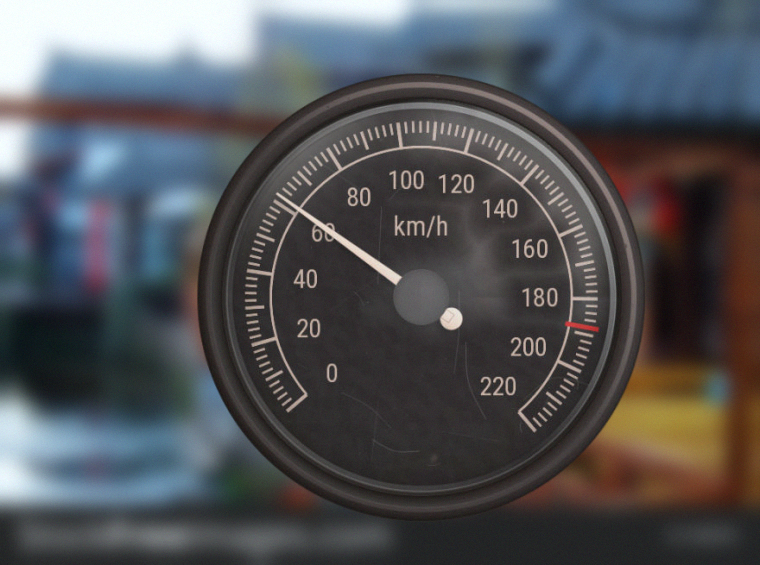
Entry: 62 km/h
